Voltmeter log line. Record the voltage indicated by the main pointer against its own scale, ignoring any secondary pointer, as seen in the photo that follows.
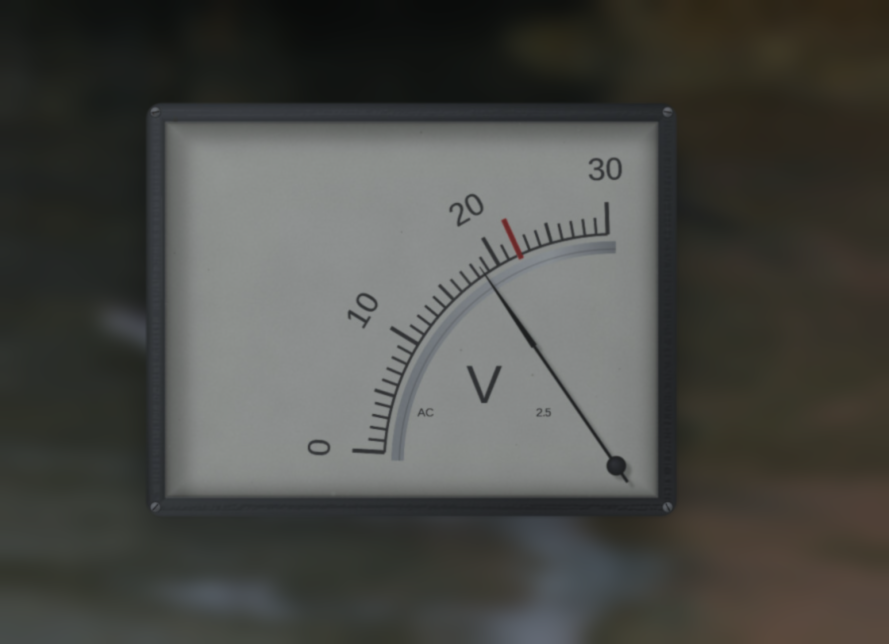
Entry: 18.5 V
